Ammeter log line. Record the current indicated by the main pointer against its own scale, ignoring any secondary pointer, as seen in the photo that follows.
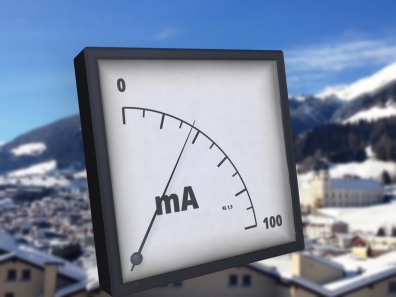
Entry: 35 mA
